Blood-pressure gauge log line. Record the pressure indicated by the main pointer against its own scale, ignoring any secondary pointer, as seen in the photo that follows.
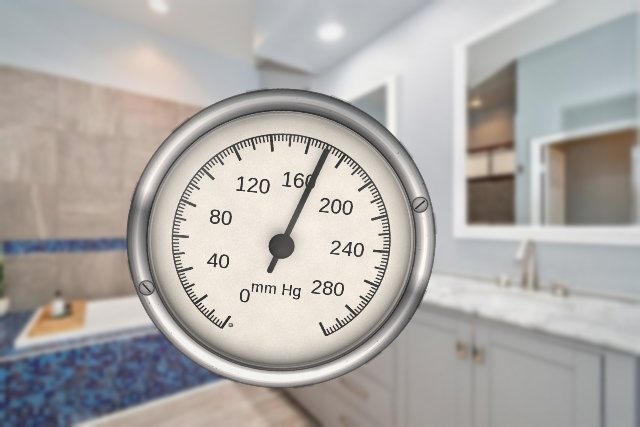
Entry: 170 mmHg
